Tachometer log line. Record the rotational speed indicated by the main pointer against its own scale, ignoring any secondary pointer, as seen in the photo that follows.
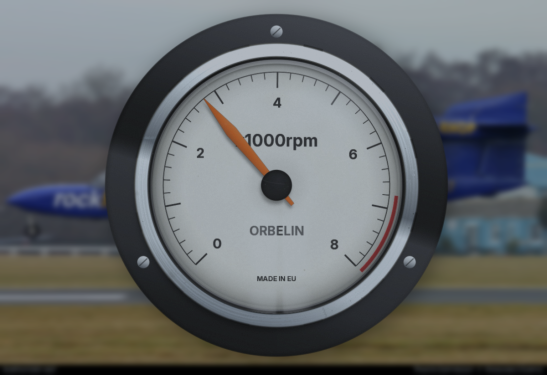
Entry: 2800 rpm
